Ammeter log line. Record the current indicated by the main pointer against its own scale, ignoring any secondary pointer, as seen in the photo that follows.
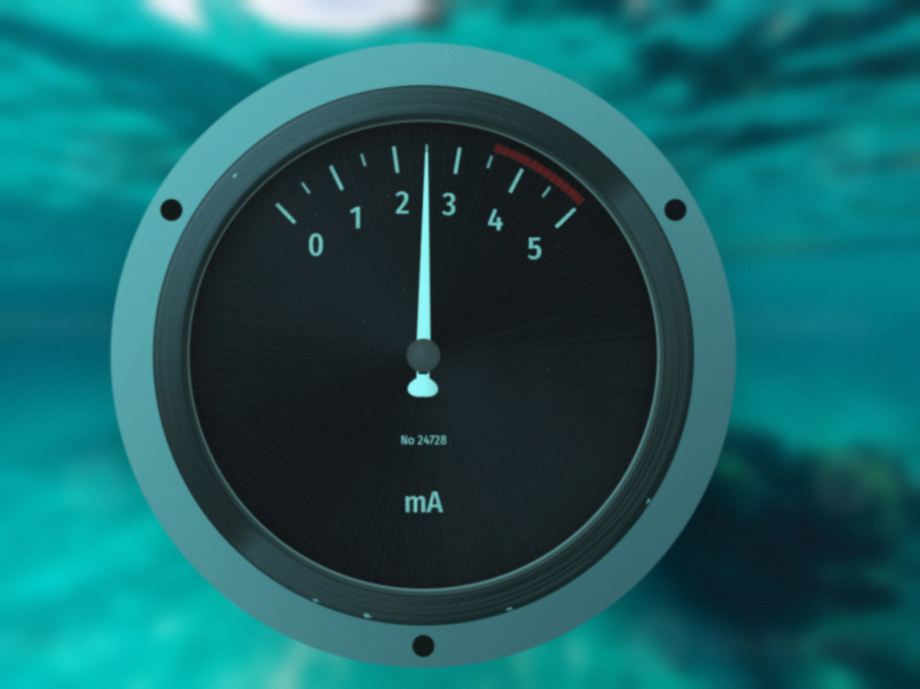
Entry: 2.5 mA
